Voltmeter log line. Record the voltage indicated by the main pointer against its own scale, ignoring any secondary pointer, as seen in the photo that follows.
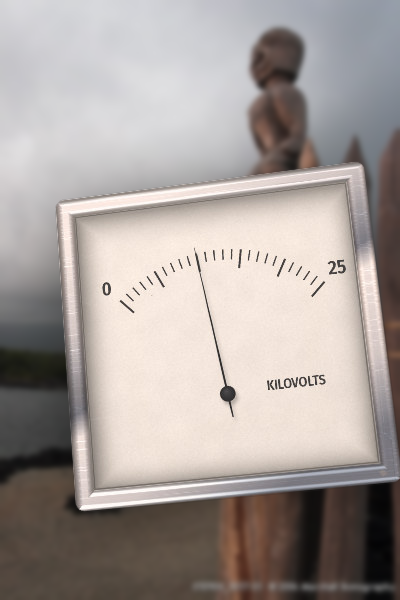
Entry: 10 kV
